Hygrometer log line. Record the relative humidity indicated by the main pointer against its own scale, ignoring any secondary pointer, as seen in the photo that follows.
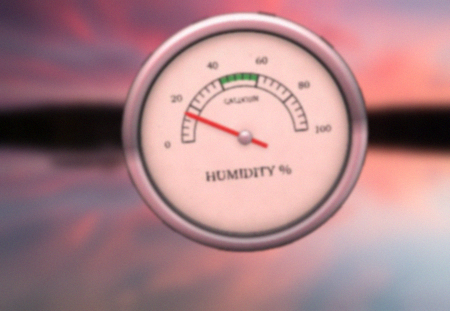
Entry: 16 %
